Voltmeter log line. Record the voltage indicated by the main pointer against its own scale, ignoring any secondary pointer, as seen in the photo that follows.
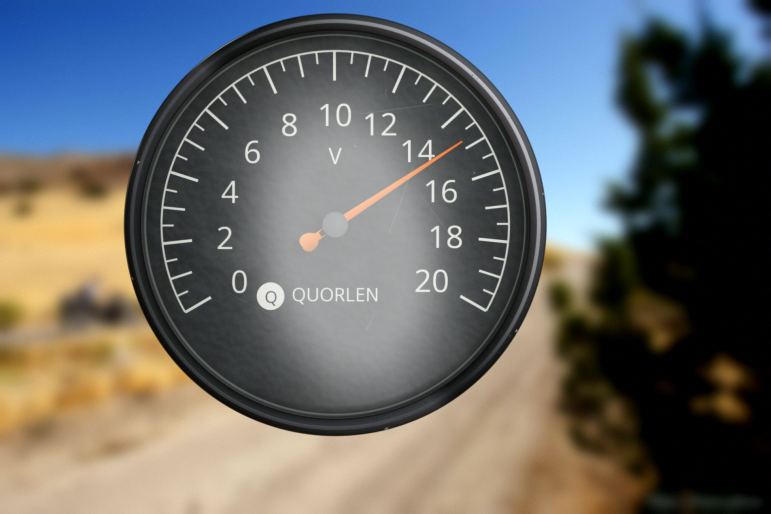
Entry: 14.75 V
